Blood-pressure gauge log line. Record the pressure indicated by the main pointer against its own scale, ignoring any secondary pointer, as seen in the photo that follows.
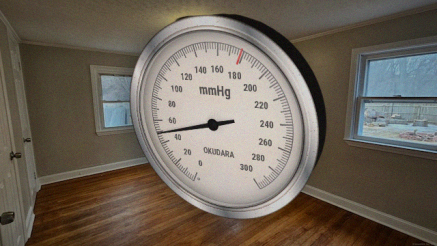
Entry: 50 mmHg
